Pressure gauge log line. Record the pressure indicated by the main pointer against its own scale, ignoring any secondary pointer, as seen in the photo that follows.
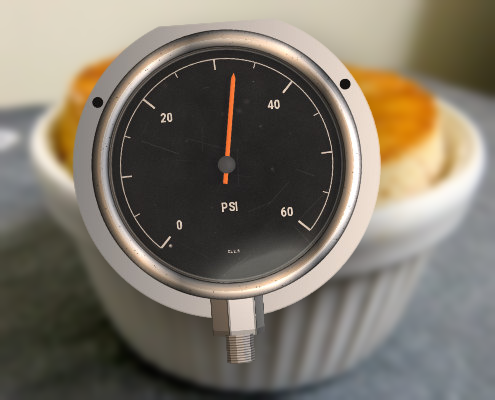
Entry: 32.5 psi
